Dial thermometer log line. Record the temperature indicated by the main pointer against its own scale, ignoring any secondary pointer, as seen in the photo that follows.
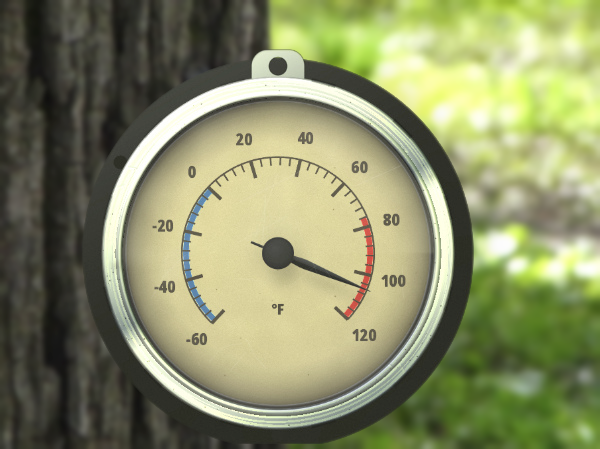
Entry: 106 °F
